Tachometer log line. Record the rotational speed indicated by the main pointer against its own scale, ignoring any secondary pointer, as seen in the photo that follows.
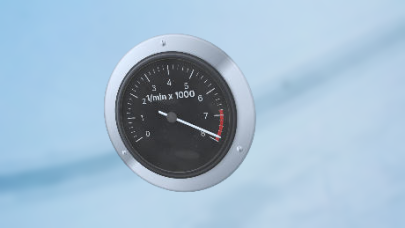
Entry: 7800 rpm
